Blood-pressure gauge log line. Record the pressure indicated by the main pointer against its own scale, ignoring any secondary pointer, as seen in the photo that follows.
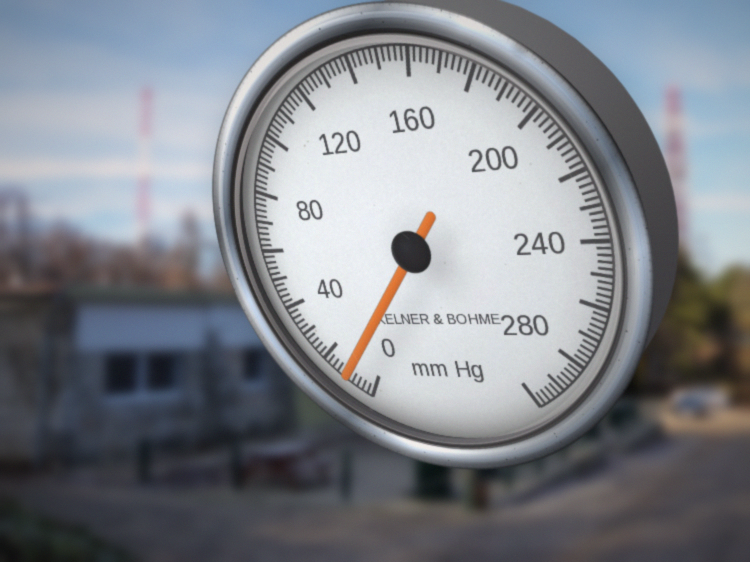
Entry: 10 mmHg
